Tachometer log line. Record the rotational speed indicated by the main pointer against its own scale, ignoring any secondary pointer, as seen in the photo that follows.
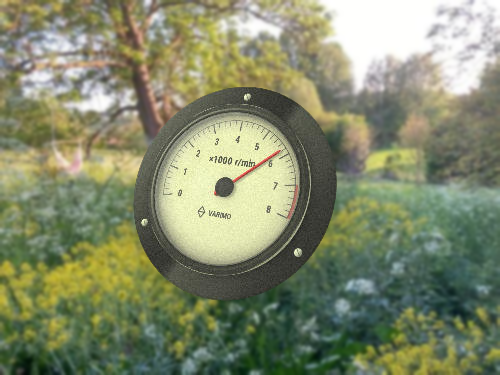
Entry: 5800 rpm
